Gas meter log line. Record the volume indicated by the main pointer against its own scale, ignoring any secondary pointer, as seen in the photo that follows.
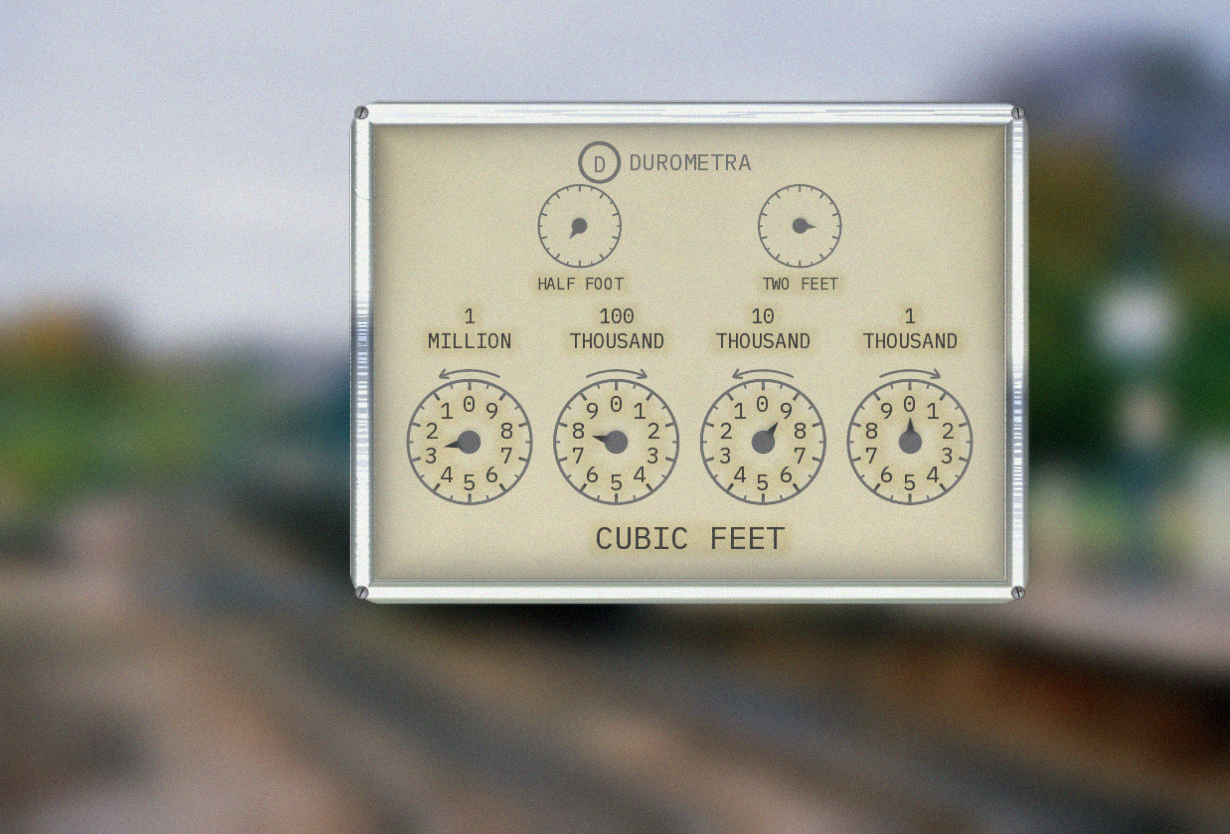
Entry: 279000 ft³
